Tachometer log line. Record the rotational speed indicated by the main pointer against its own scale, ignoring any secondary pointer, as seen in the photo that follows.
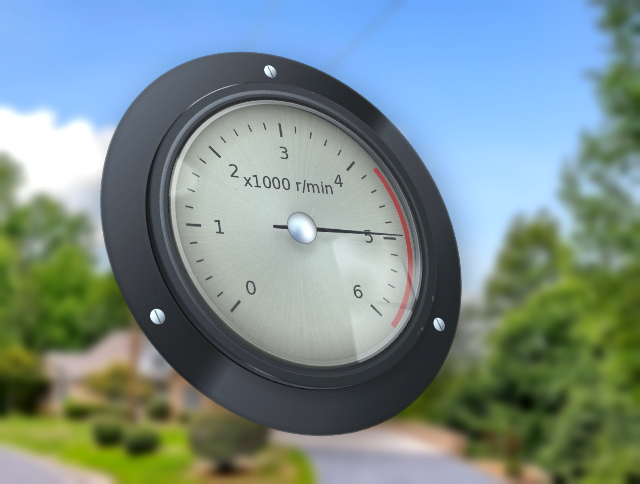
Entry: 5000 rpm
